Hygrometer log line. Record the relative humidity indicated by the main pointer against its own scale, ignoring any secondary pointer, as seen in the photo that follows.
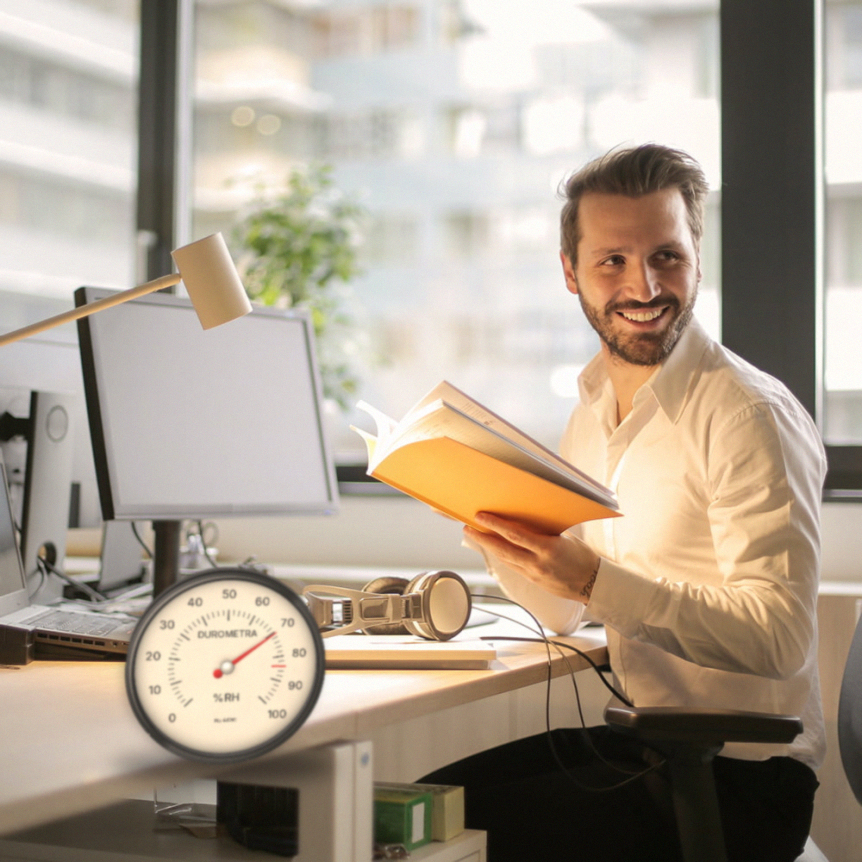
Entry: 70 %
